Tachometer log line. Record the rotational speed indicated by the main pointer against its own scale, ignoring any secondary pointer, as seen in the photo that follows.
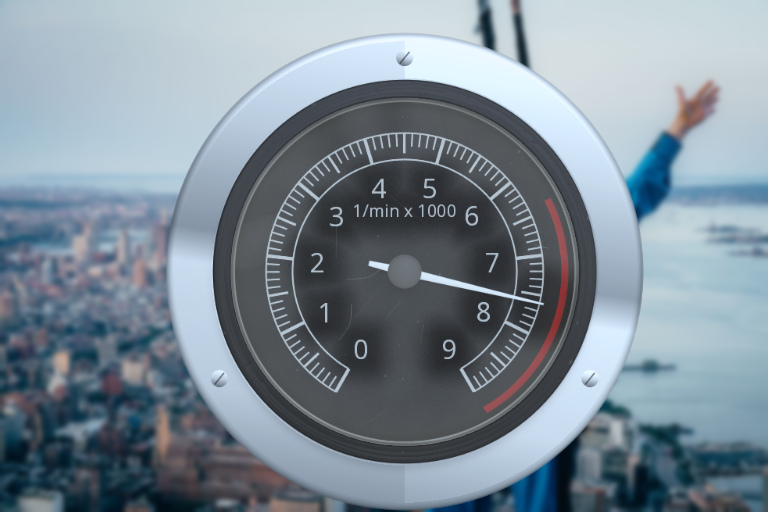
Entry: 7600 rpm
